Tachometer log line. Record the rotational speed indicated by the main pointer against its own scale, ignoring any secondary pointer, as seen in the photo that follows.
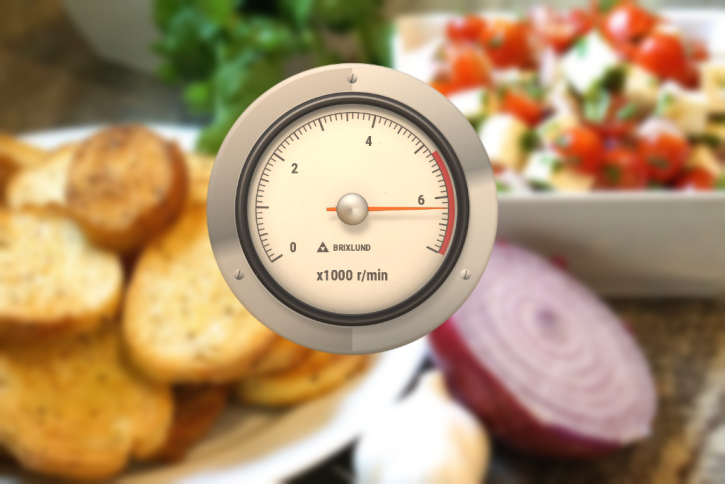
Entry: 6200 rpm
